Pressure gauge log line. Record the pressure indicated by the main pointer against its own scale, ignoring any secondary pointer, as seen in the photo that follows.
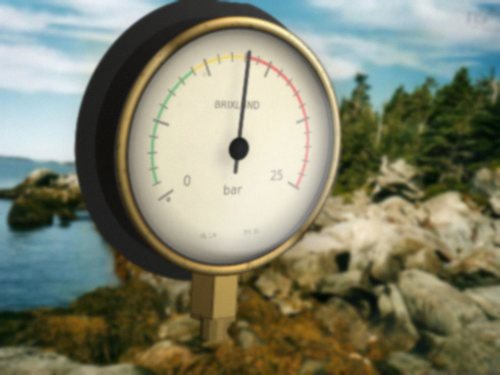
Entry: 13 bar
